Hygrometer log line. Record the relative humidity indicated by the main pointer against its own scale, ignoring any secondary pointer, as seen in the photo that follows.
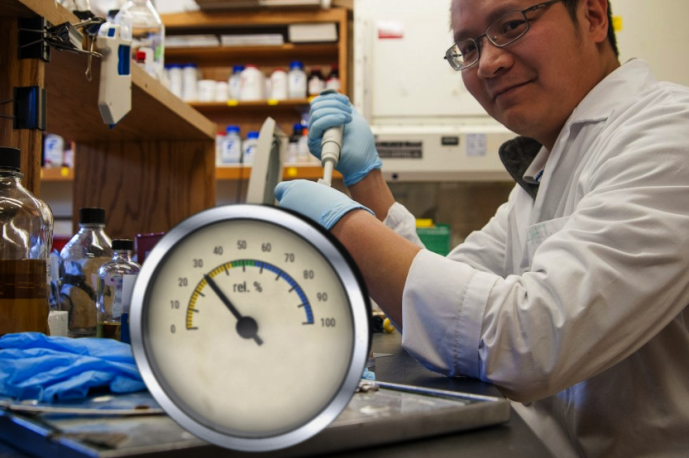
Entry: 30 %
